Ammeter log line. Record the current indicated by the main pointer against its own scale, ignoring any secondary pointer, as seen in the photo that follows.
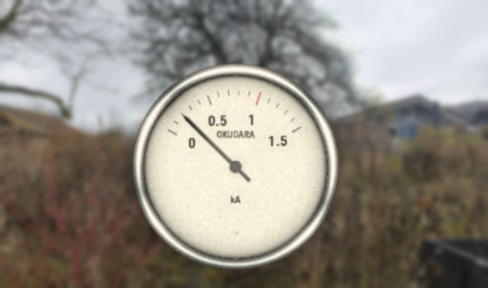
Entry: 0.2 kA
